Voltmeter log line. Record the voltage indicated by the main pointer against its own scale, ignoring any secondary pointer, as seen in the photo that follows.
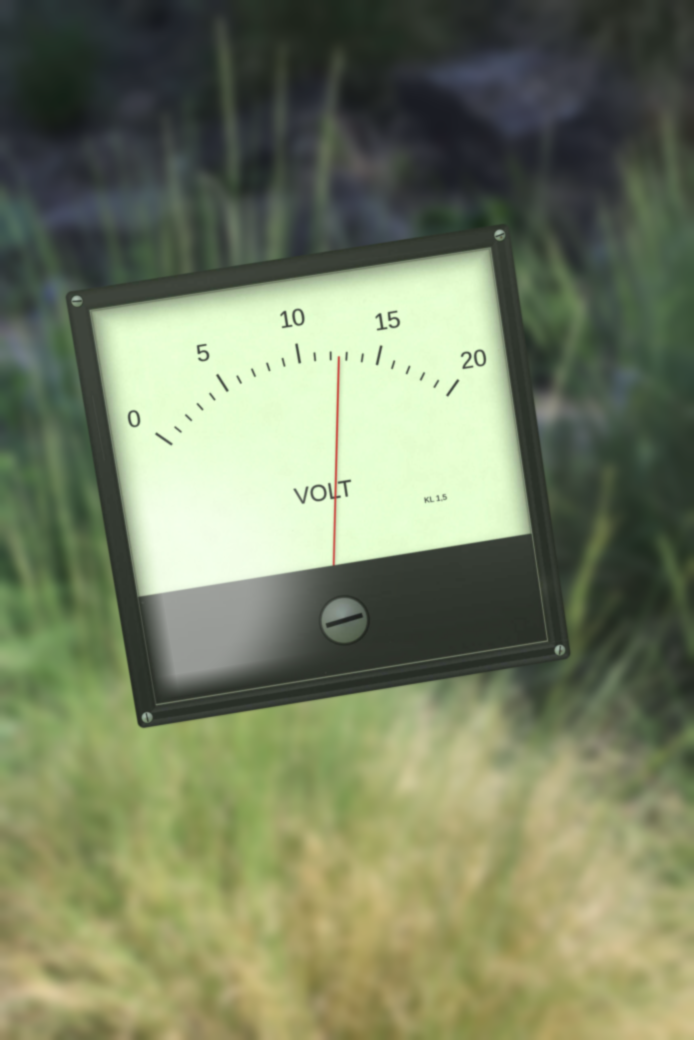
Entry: 12.5 V
